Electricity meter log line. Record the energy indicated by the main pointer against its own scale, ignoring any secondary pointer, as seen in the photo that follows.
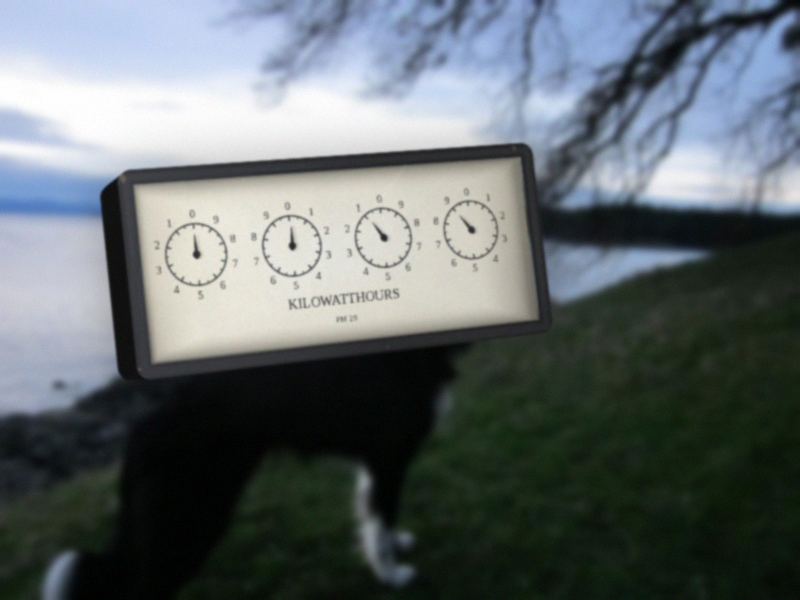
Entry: 9 kWh
